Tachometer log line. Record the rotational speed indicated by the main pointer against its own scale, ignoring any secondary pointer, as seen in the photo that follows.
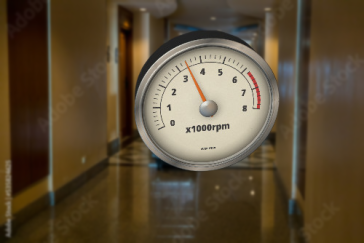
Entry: 3400 rpm
